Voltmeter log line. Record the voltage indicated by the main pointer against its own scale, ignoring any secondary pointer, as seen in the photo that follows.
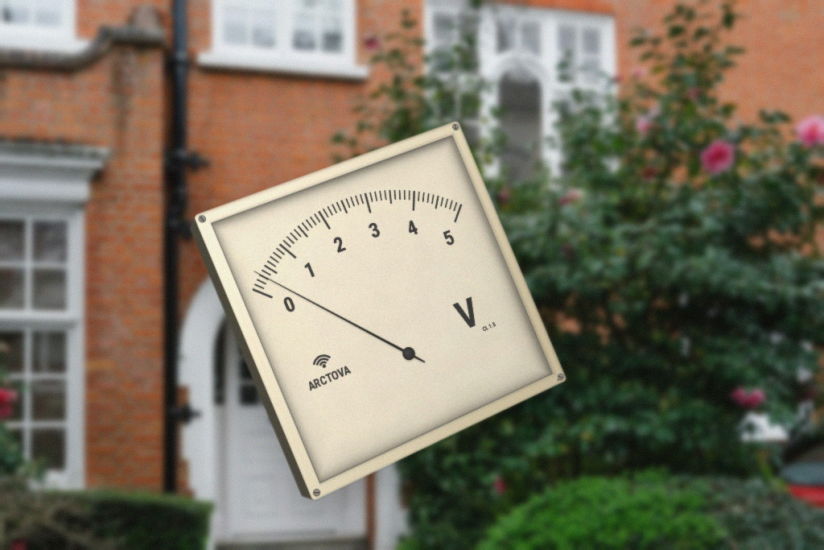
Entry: 0.3 V
